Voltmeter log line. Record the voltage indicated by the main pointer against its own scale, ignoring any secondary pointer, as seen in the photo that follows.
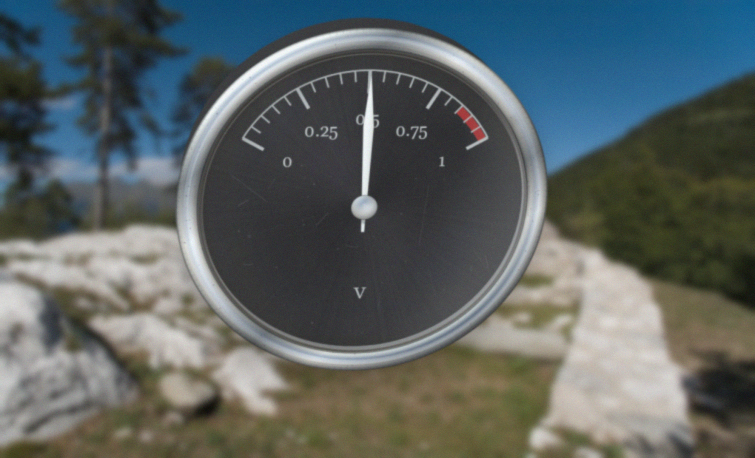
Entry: 0.5 V
